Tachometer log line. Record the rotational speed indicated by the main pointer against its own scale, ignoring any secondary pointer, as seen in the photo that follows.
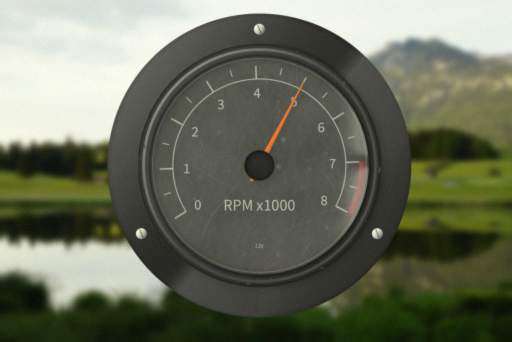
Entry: 5000 rpm
